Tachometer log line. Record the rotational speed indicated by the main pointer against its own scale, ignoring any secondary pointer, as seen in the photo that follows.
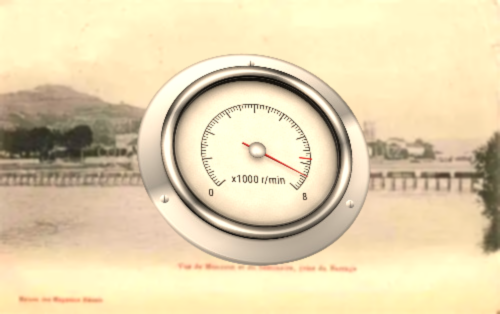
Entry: 7500 rpm
